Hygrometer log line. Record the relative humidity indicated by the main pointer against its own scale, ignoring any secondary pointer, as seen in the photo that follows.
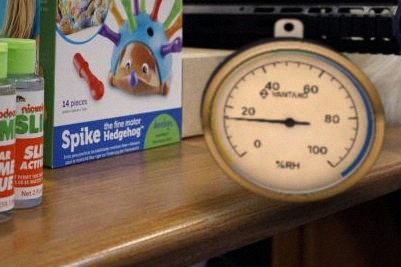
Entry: 16 %
